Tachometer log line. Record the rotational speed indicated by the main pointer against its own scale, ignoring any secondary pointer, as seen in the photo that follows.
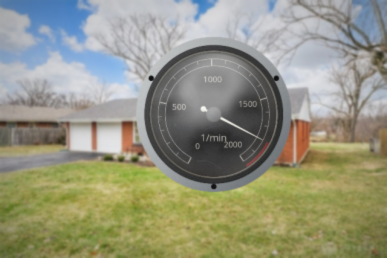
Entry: 1800 rpm
